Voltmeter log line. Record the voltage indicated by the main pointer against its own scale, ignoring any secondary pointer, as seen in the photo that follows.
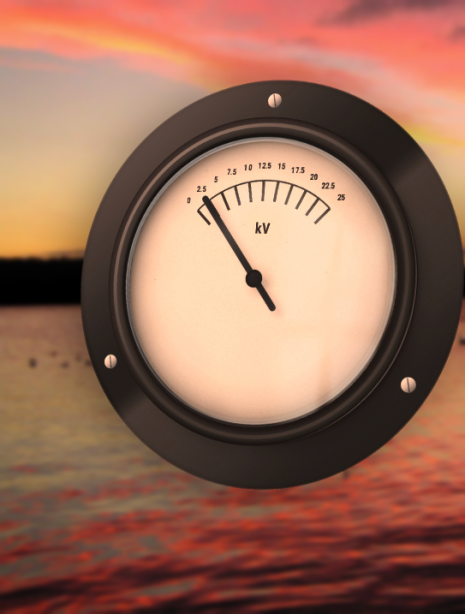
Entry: 2.5 kV
